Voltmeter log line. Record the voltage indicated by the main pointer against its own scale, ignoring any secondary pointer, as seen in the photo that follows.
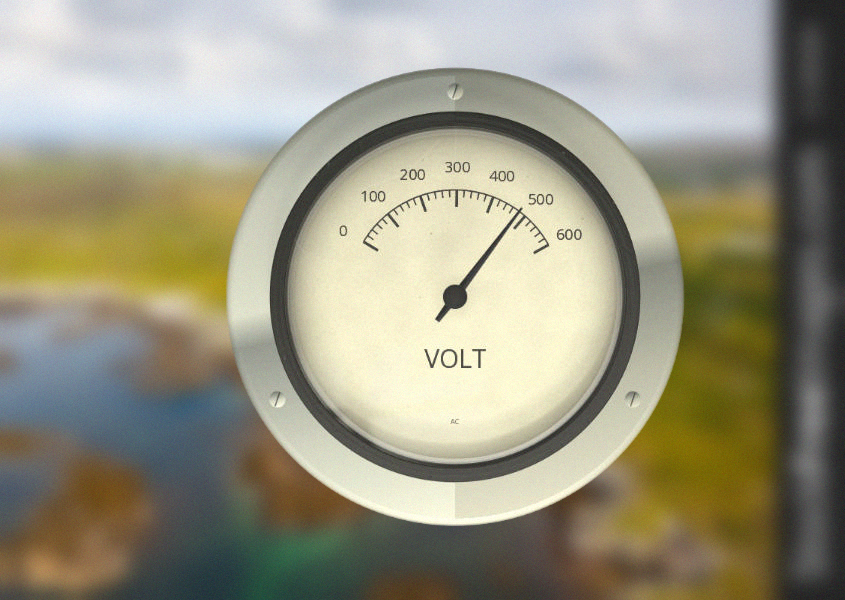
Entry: 480 V
